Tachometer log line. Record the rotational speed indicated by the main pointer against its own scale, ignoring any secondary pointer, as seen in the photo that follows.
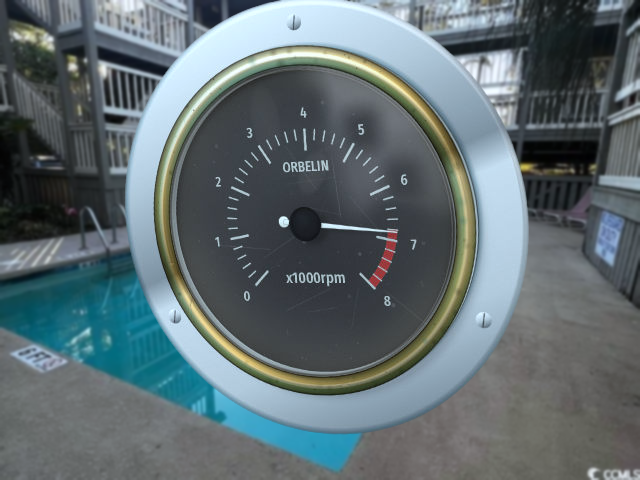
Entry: 6800 rpm
